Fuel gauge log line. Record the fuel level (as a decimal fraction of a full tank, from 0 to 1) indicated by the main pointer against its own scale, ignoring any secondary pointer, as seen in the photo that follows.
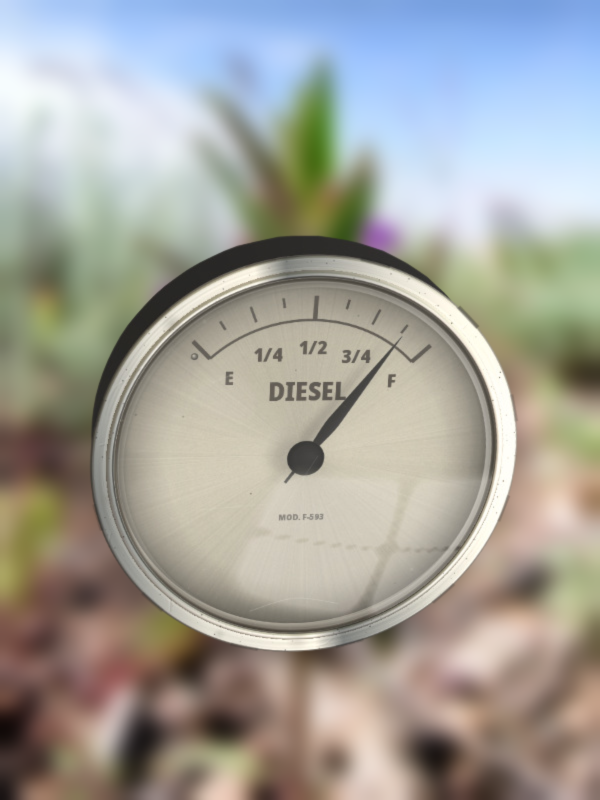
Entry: 0.875
